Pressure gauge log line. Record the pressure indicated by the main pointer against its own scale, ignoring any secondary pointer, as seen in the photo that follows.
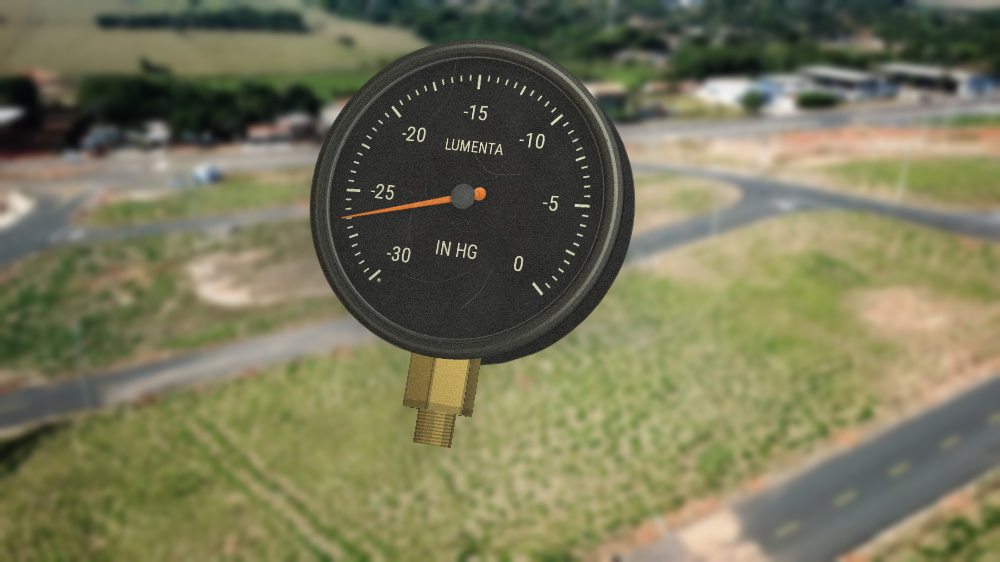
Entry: -26.5 inHg
